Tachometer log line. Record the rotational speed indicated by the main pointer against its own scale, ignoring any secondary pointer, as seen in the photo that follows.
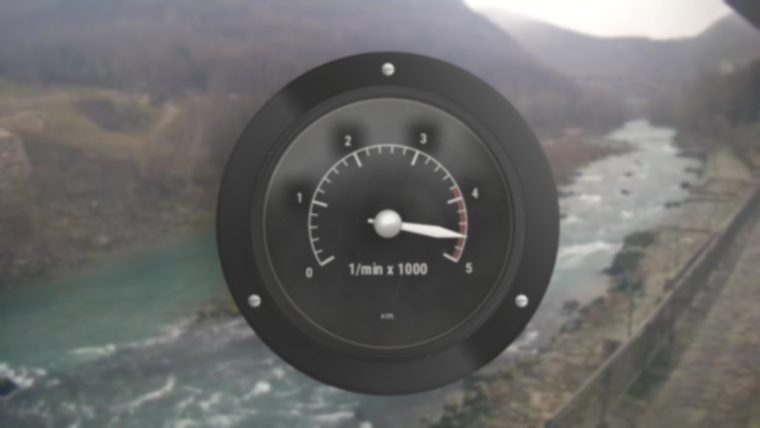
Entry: 4600 rpm
